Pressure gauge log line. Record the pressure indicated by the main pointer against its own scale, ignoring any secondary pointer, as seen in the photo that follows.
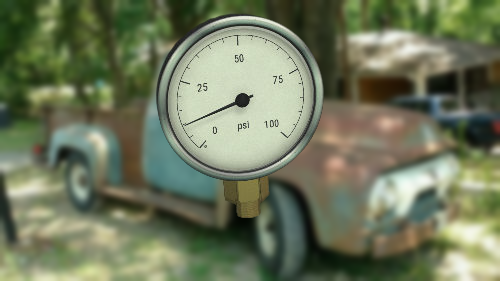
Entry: 10 psi
